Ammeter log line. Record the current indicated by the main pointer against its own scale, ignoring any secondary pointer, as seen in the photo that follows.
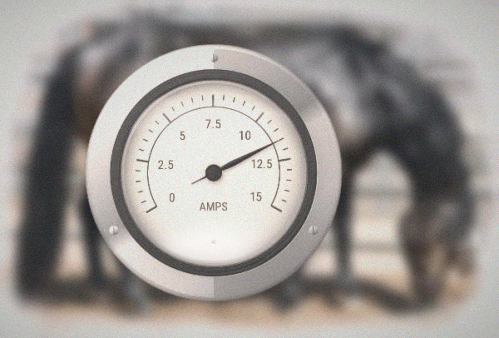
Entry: 11.5 A
